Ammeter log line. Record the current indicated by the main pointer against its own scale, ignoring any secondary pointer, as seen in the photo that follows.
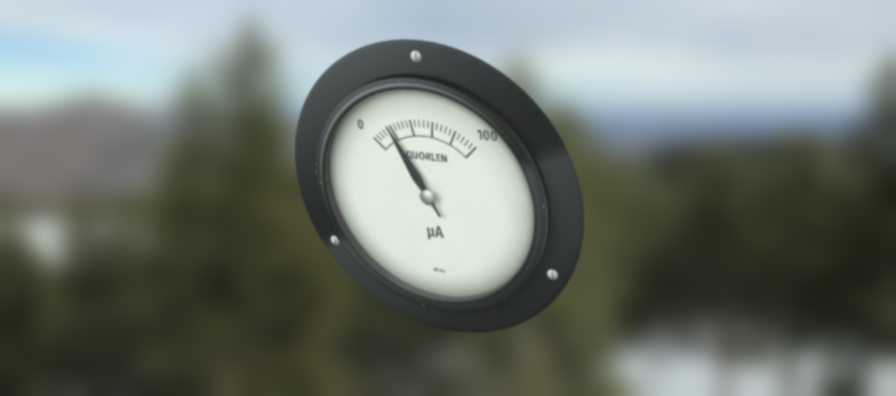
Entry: 20 µA
